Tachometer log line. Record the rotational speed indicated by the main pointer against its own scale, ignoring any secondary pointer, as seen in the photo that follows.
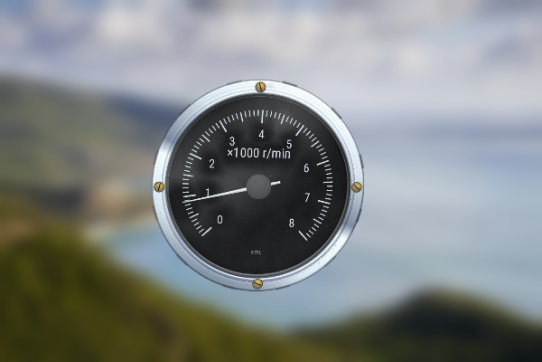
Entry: 900 rpm
